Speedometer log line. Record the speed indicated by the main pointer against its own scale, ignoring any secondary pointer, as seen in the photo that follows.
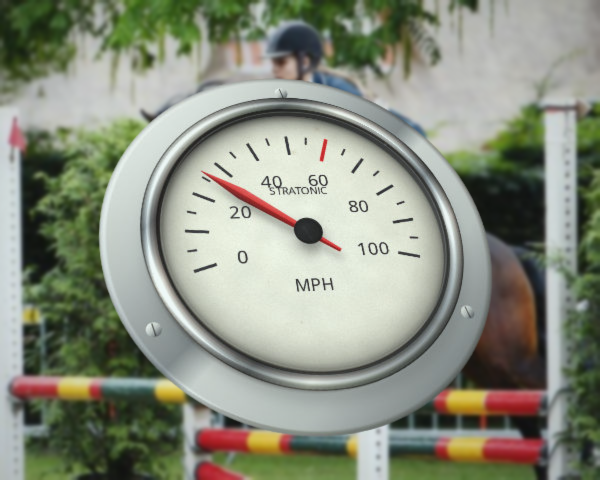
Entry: 25 mph
